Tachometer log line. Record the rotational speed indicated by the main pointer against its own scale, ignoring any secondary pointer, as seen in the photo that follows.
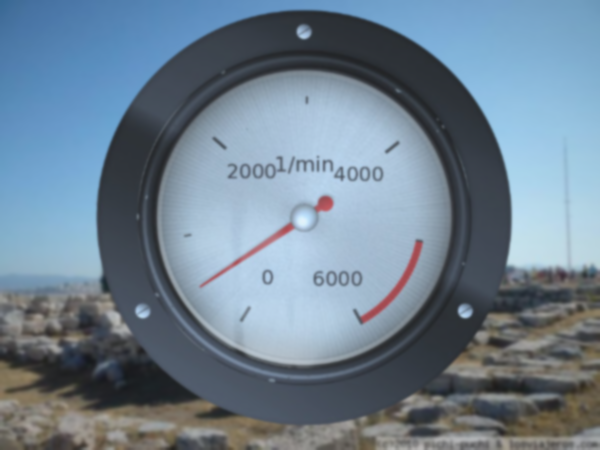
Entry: 500 rpm
